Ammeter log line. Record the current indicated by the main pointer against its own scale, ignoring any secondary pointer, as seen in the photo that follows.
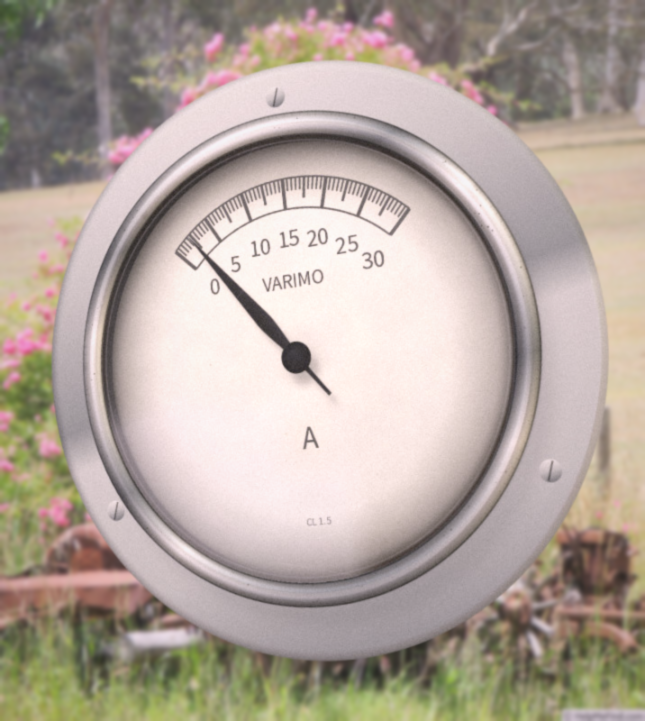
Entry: 2.5 A
